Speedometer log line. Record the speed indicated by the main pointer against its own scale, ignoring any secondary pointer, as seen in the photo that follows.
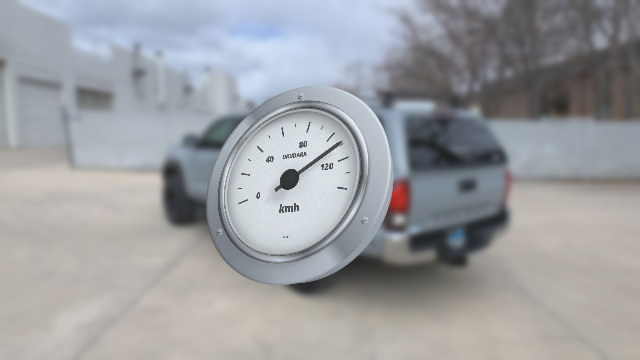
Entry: 110 km/h
